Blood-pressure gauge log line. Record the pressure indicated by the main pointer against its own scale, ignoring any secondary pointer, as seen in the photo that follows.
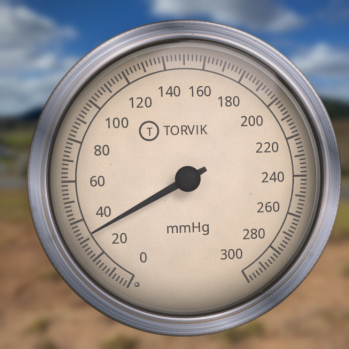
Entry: 32 mmHg
